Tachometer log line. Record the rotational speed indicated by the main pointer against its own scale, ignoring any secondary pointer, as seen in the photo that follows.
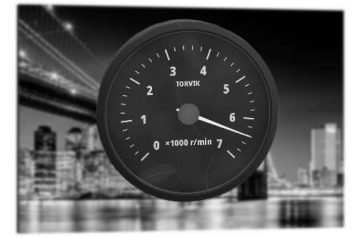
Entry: 6400 rpm
